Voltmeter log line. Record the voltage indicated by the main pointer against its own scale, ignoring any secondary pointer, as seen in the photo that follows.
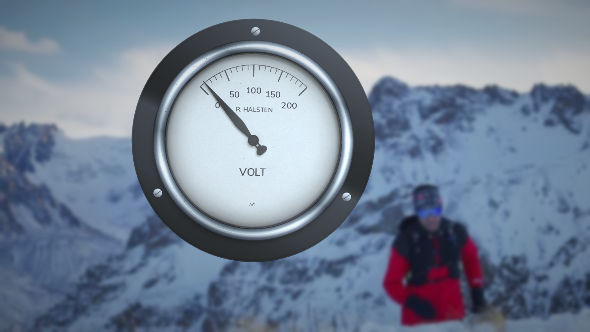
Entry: 10 V
